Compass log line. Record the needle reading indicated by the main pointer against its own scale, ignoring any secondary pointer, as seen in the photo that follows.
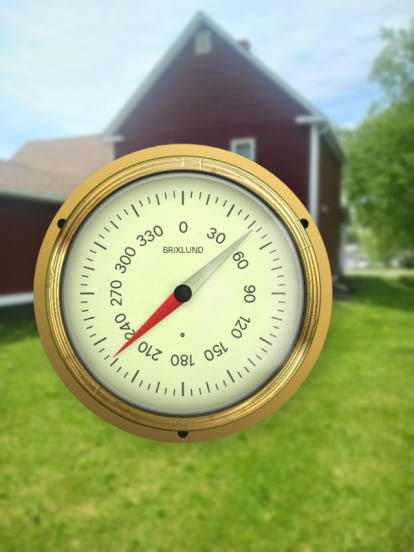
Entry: 227.5 °
